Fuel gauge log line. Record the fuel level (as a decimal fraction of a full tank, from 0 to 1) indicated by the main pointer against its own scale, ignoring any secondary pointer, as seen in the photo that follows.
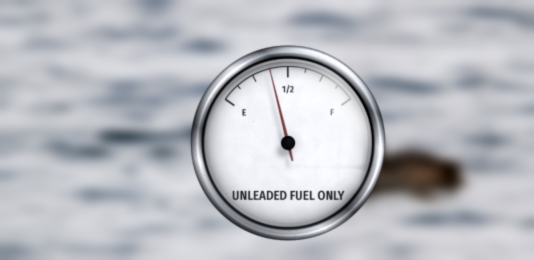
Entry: 0.375
